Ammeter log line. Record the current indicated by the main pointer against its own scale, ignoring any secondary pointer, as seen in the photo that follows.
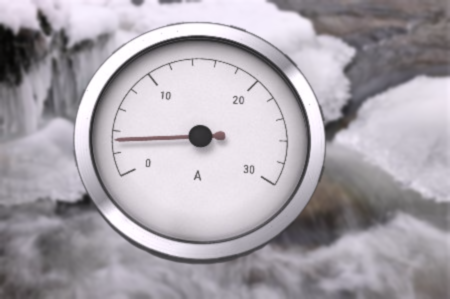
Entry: 3 A
